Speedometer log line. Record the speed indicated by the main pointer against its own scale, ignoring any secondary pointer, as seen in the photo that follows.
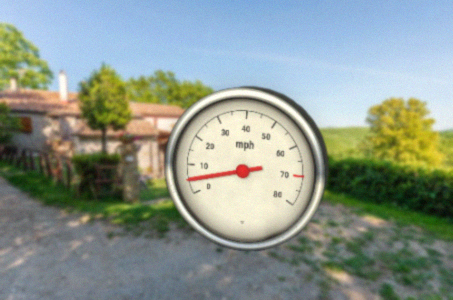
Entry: 5 mph
